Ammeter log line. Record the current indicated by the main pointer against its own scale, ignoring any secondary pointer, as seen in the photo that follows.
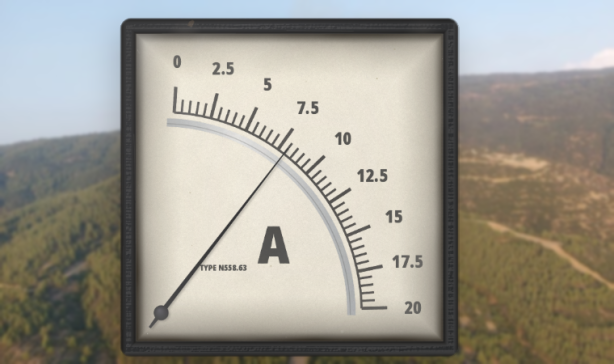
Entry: 8 A
